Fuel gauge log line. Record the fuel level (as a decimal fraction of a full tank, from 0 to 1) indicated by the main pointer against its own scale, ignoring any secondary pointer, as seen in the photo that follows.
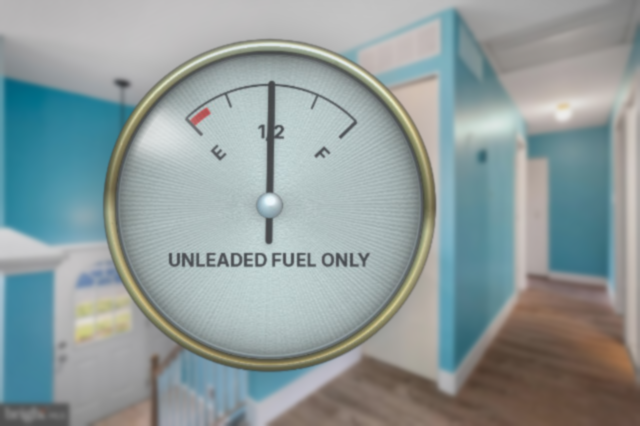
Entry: 0.5
